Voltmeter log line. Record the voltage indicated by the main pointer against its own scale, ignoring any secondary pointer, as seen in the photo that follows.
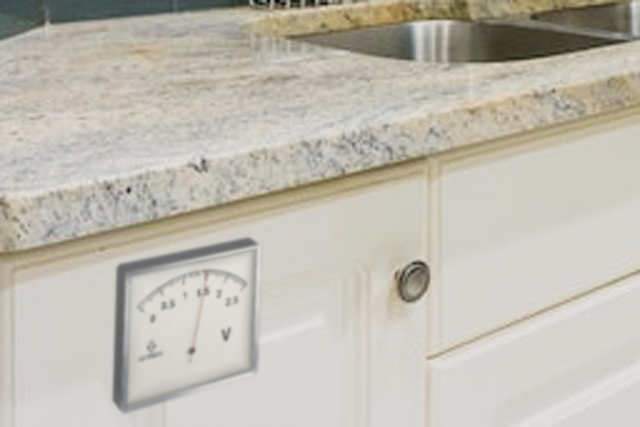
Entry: 1.5 V
